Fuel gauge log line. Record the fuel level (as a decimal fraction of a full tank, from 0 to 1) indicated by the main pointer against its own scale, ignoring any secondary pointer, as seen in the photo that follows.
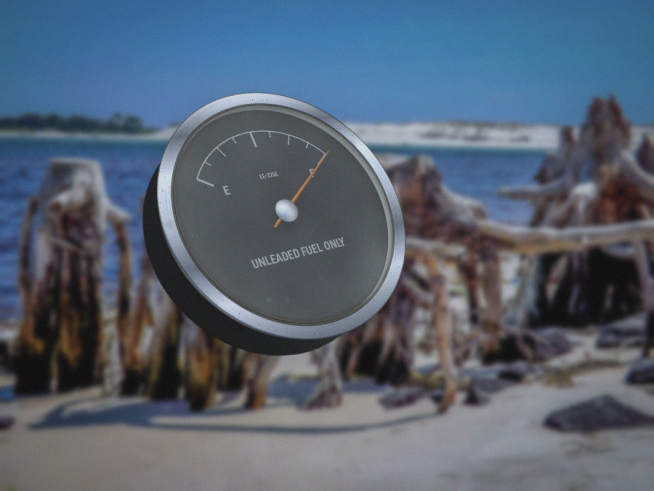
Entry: 1
